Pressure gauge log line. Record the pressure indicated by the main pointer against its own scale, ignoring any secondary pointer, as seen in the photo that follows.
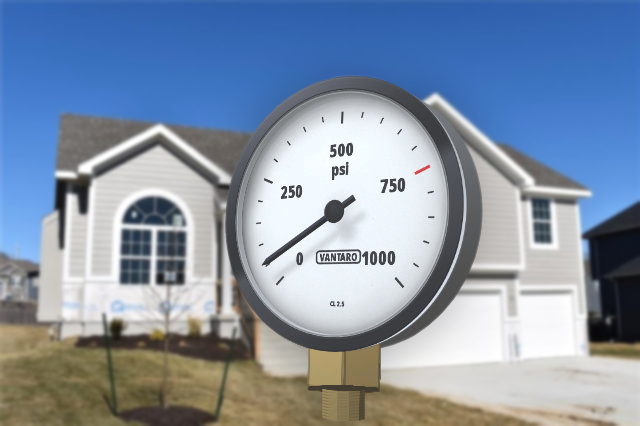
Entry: 50 psi
